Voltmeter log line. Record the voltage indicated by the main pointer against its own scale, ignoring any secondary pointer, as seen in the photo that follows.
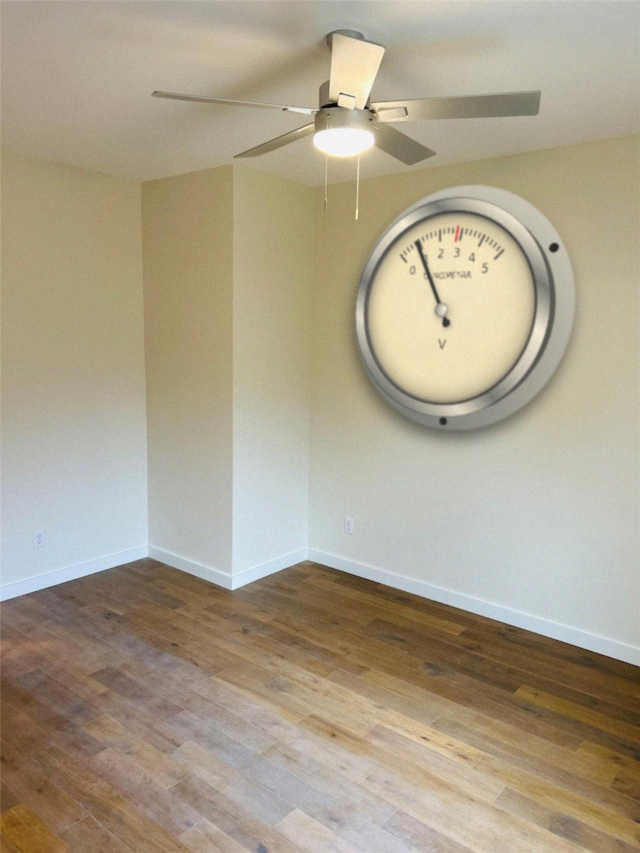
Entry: 1 V
